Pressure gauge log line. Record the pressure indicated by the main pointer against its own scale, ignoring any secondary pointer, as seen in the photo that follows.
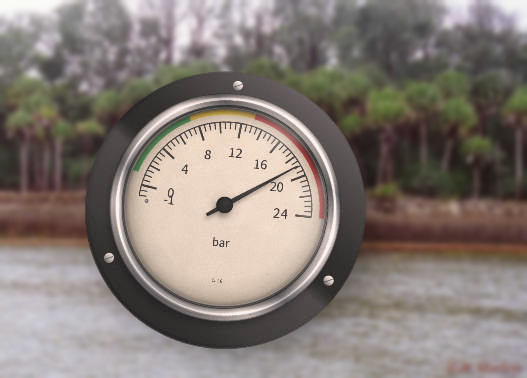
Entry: 19 bar
